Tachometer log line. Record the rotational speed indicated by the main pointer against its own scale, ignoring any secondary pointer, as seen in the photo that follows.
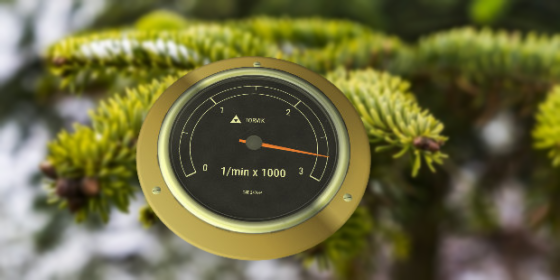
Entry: 2750 rpm
